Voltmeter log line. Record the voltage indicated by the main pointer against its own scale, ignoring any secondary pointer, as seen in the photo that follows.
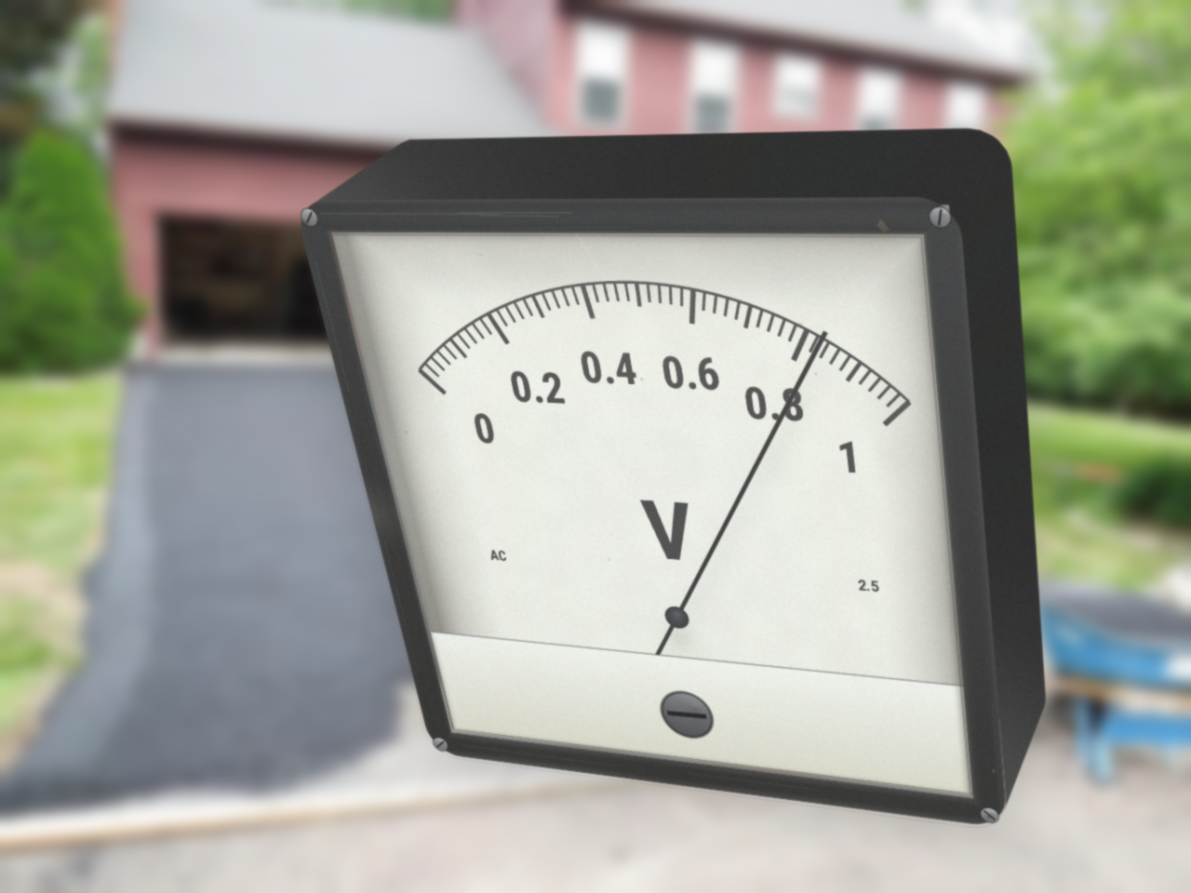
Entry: 0.83 V
